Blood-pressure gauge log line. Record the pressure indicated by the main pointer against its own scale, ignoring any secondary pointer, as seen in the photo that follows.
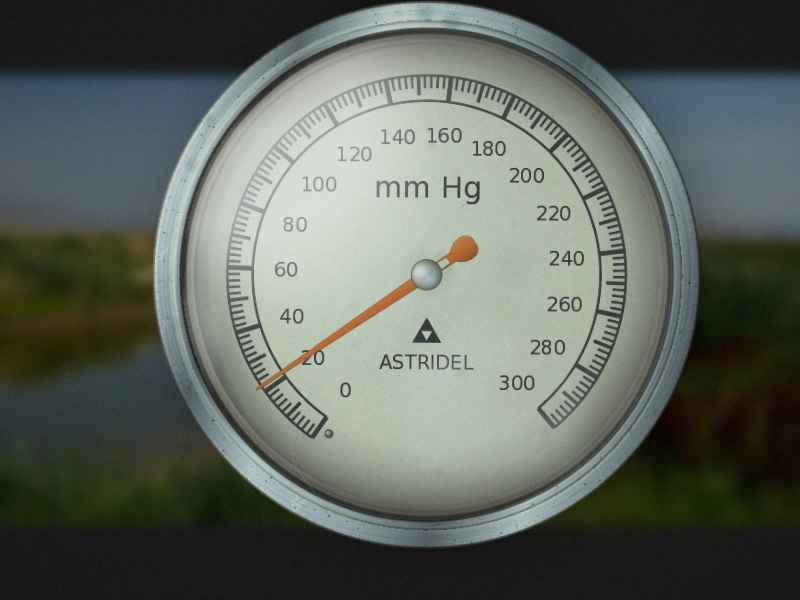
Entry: 22 mmHg
